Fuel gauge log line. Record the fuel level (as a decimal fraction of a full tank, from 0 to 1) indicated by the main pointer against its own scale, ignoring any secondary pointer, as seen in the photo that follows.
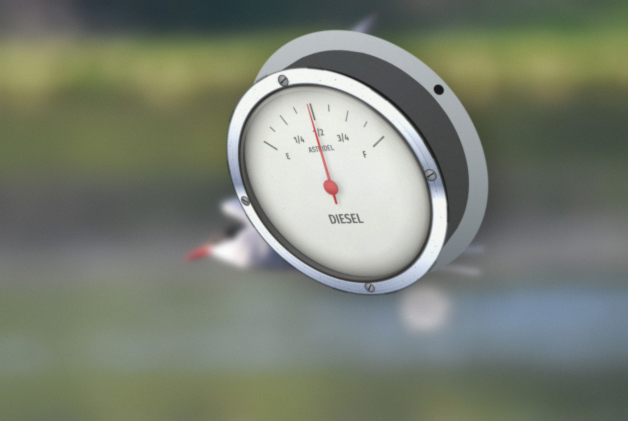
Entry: 0.5
